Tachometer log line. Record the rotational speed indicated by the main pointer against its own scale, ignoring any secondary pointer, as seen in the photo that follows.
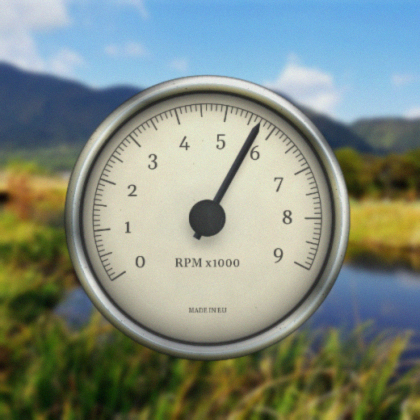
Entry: 5700 rpm
